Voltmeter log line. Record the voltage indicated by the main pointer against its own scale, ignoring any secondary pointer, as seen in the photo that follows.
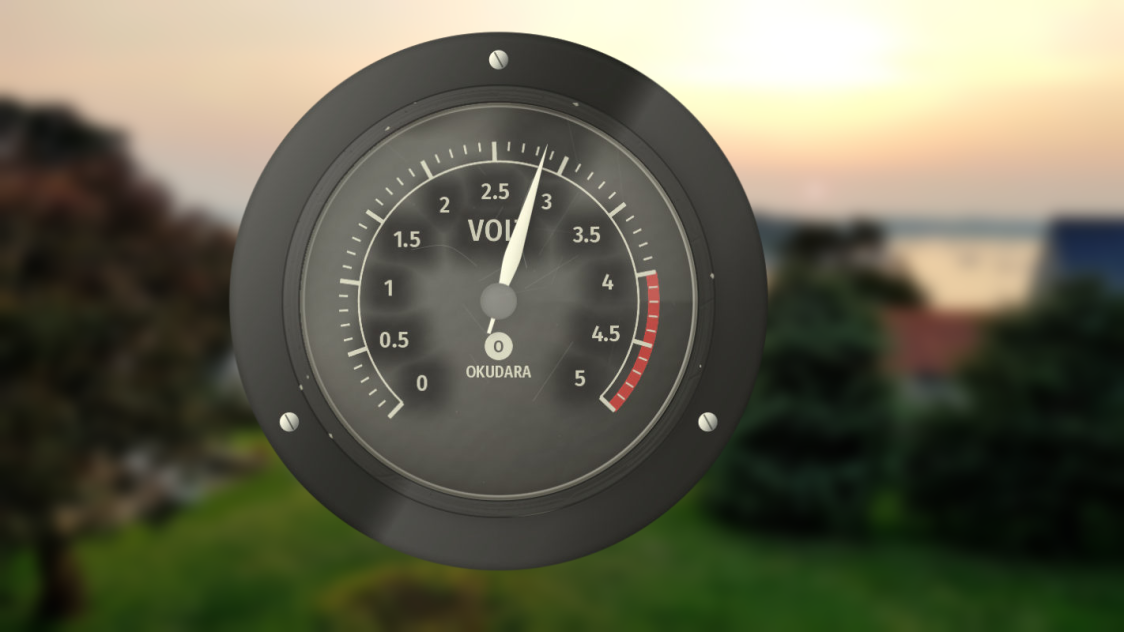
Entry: 2.85 V
